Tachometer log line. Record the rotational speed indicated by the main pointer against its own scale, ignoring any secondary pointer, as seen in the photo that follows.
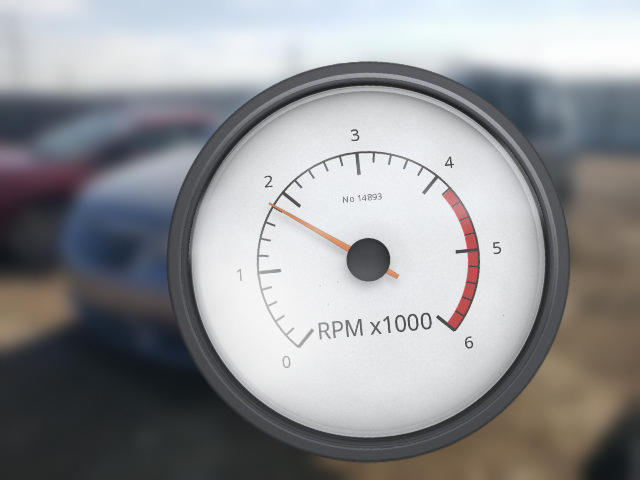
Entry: 1800 rpm
